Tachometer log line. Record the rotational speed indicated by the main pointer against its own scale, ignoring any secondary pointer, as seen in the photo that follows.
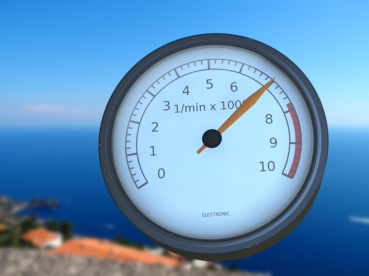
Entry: 7000 rpm
